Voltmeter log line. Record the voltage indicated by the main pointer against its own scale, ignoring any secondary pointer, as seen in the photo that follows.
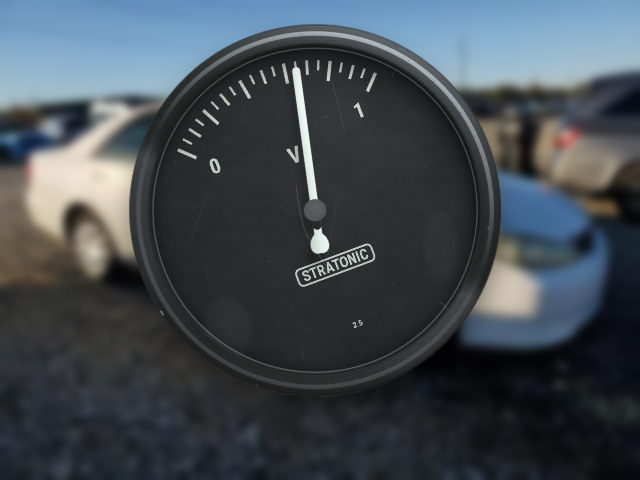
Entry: 0.65 V
